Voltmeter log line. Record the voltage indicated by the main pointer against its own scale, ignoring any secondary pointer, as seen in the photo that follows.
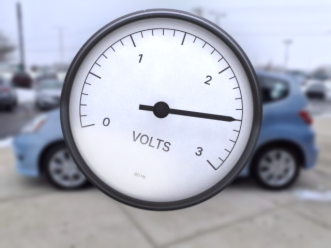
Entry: 2.5 V
